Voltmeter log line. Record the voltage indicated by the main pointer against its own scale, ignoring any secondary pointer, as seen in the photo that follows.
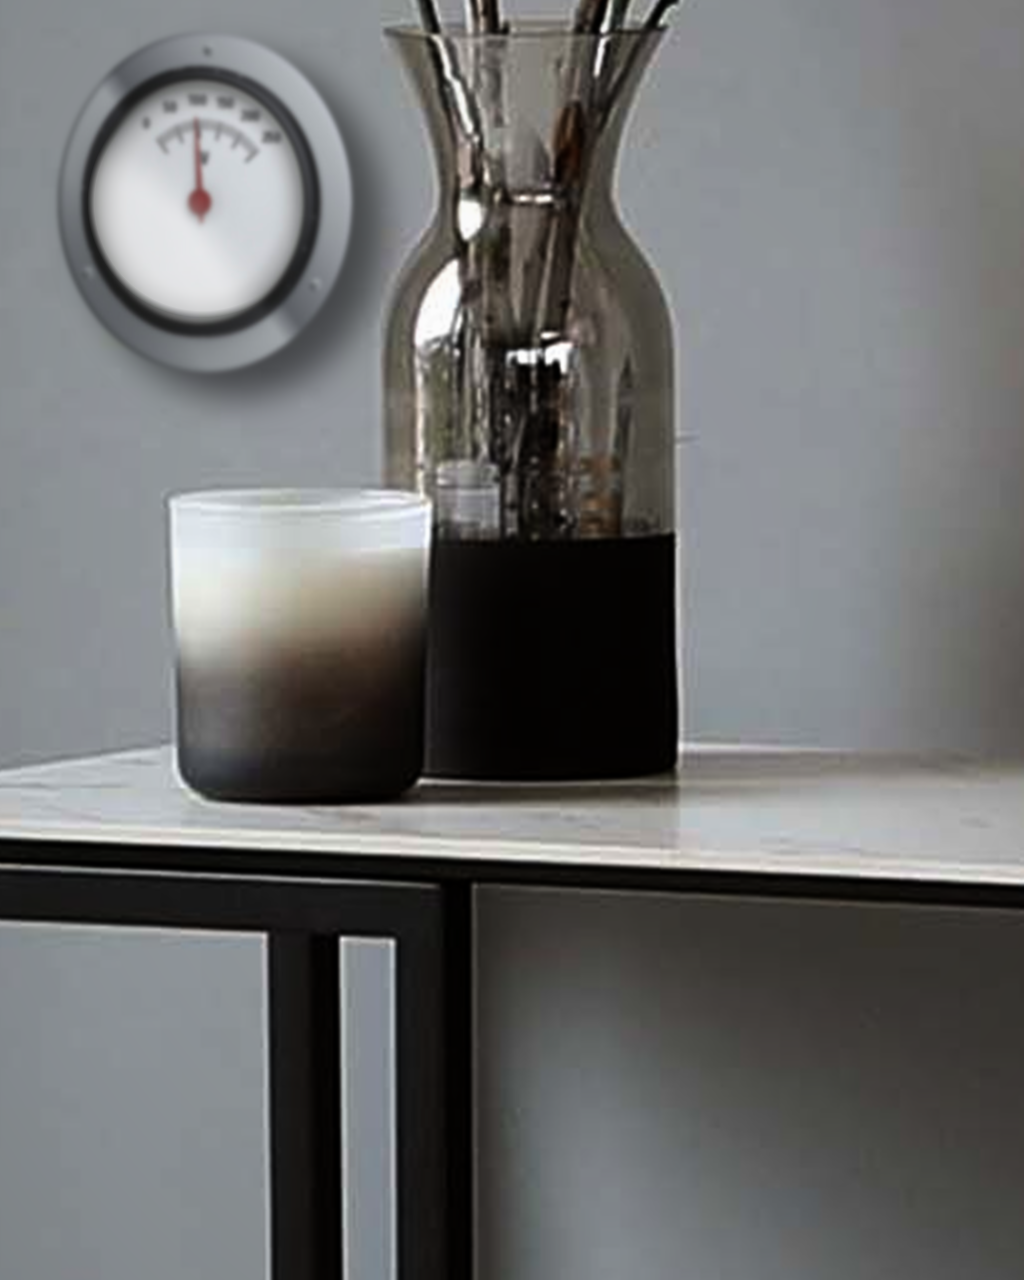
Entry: 100 V
